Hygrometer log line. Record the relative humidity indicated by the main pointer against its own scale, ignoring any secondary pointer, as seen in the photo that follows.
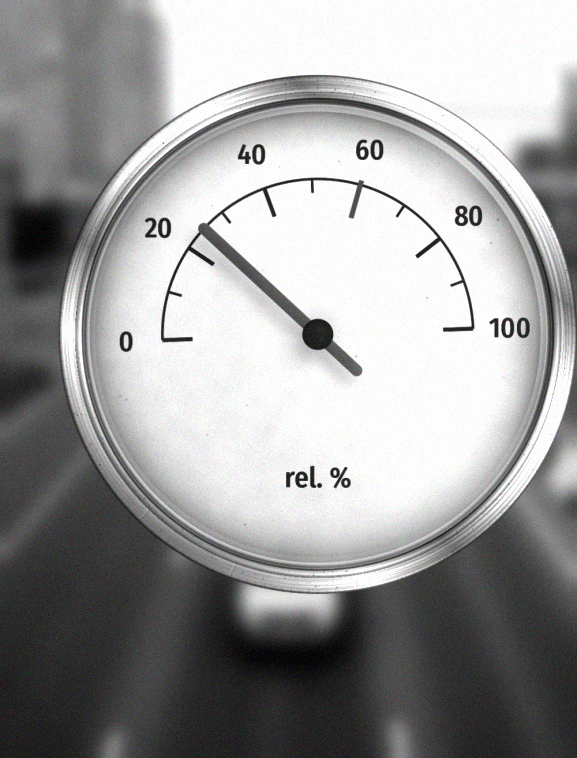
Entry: 25 %
